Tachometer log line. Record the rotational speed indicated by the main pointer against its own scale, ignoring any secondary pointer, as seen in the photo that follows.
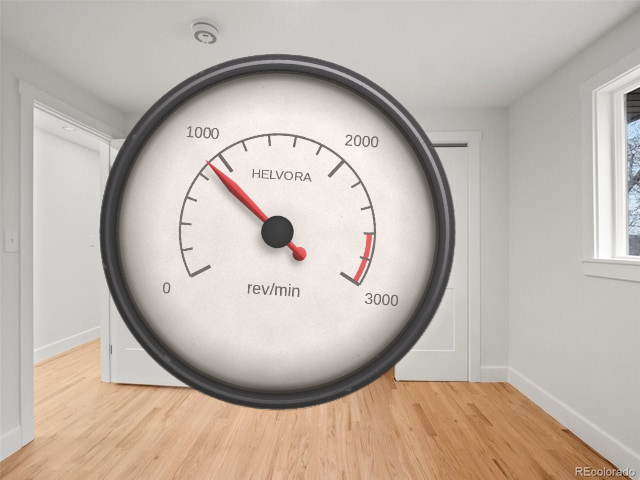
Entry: 900 rpm
